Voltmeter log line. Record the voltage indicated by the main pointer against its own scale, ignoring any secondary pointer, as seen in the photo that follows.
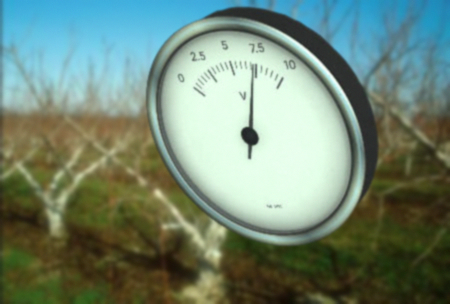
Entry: 7.5 V
